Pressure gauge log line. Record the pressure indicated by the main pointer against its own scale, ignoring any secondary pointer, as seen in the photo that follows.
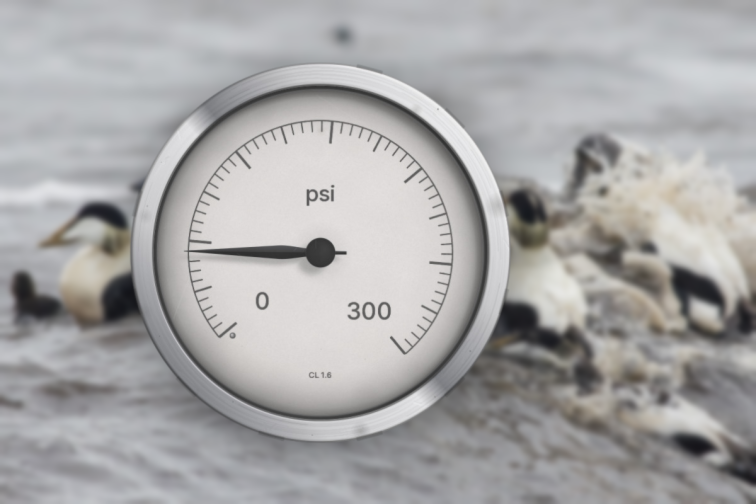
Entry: 45 psi
